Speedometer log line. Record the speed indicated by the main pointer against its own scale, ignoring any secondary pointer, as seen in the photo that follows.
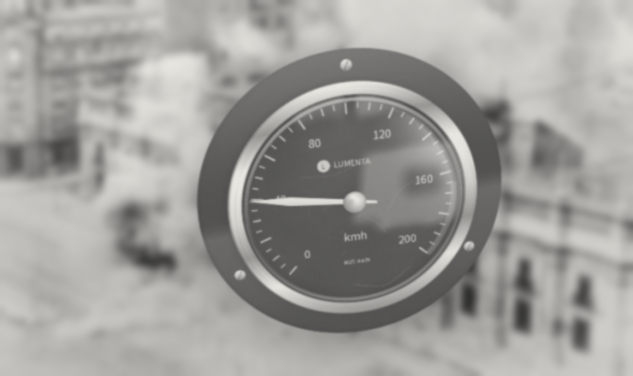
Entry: 40 km/h
